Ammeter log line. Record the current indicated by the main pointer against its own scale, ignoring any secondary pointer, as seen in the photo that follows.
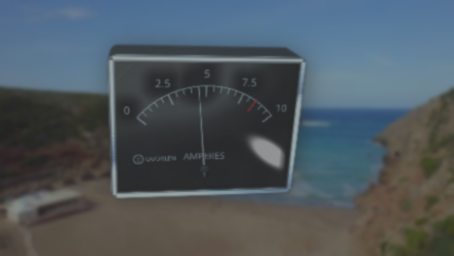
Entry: 4.5 A
